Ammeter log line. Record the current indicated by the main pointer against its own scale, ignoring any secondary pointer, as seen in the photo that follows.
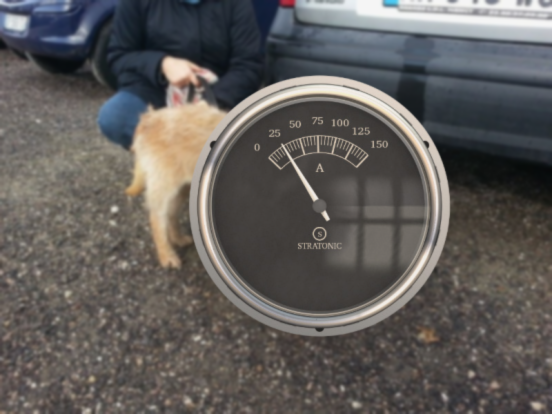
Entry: 25 A
